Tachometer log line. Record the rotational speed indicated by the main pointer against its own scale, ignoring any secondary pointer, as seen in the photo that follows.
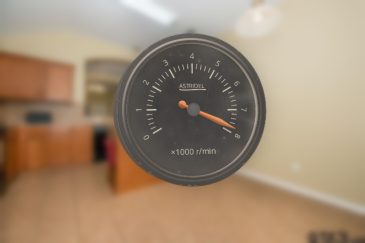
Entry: 7800 rpm
